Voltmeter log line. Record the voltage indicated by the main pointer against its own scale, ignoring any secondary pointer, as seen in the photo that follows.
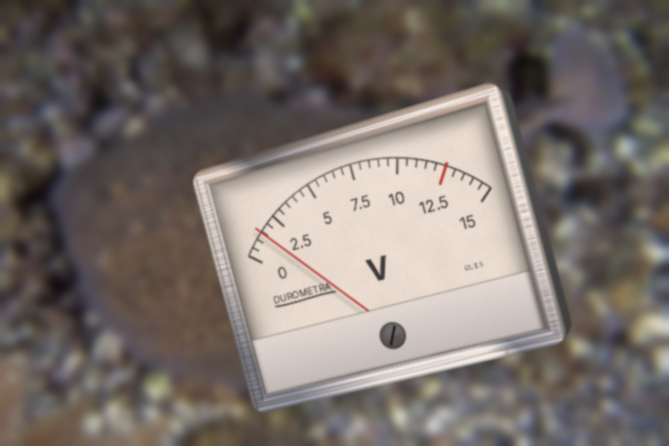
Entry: 1.5 V
